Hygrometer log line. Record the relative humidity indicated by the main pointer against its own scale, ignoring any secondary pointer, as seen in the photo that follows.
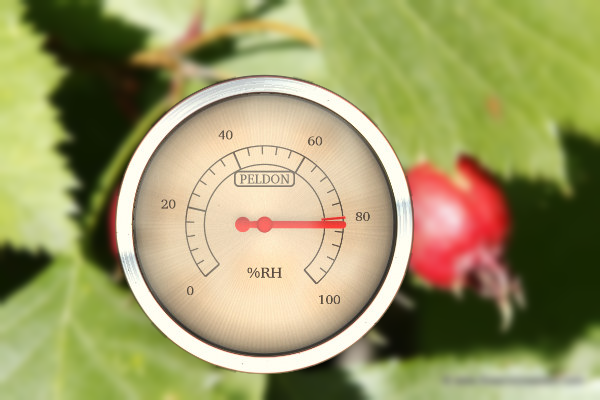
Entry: 82 %
